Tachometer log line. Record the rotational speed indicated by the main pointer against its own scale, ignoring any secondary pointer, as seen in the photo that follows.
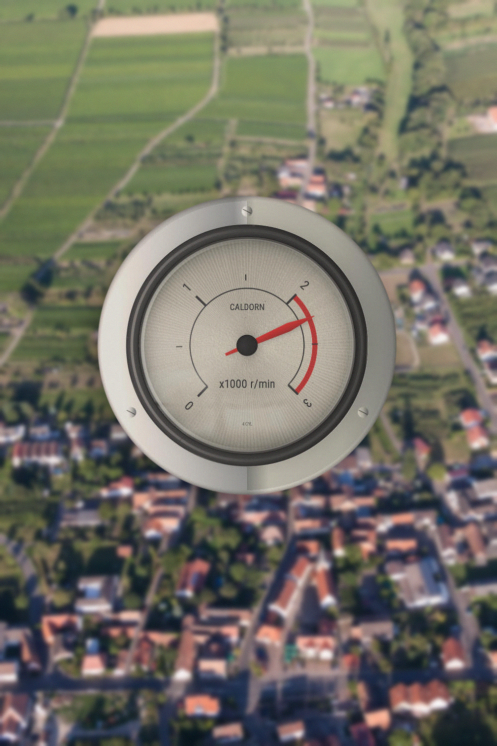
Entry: 2250 rpm
